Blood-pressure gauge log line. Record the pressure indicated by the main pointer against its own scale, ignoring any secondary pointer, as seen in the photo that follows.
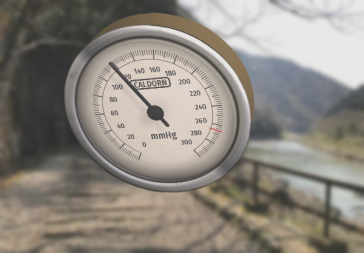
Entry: 120 mmHg
